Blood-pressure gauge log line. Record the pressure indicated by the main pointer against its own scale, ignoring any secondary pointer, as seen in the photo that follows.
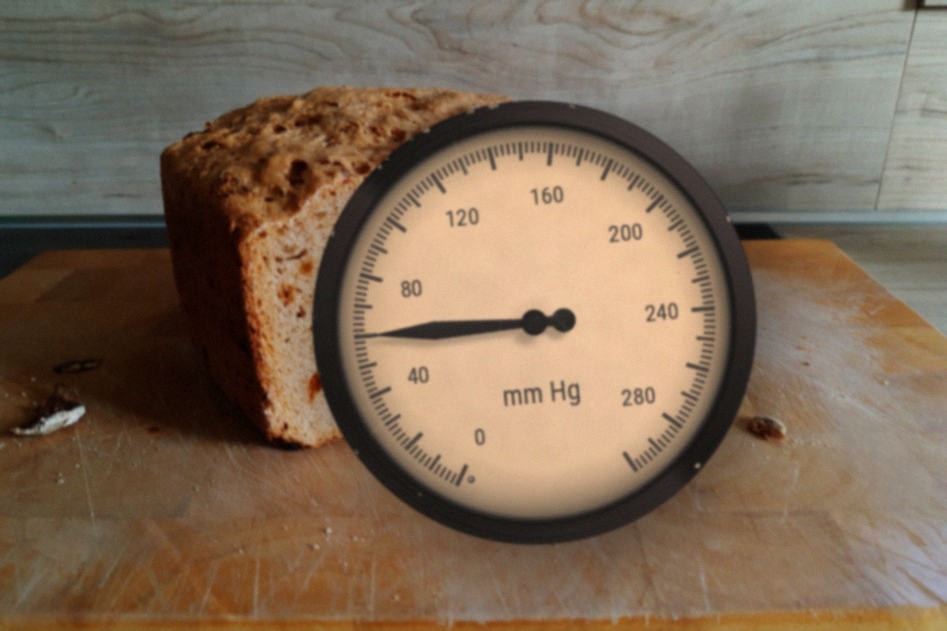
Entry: 60 mmHg
